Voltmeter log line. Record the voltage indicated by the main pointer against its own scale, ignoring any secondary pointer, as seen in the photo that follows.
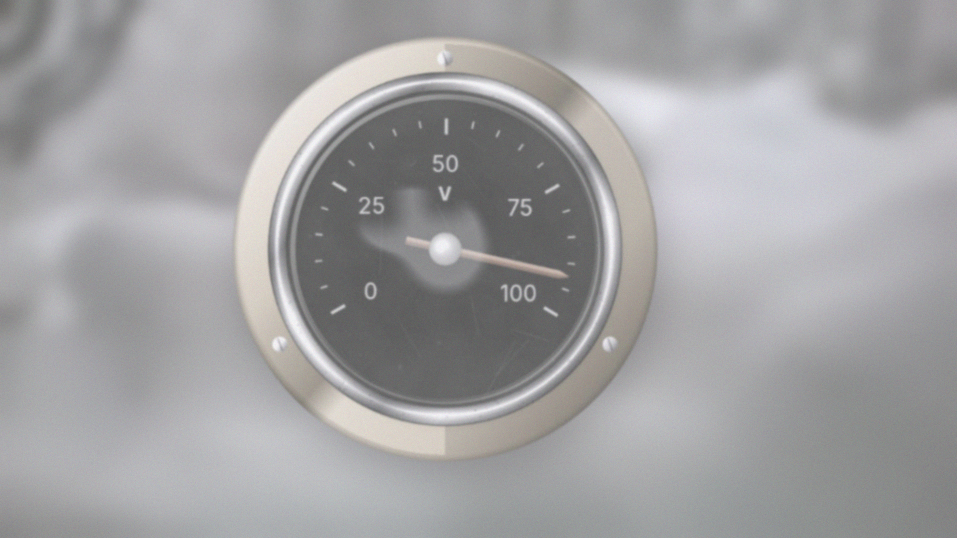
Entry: 92.5 V
